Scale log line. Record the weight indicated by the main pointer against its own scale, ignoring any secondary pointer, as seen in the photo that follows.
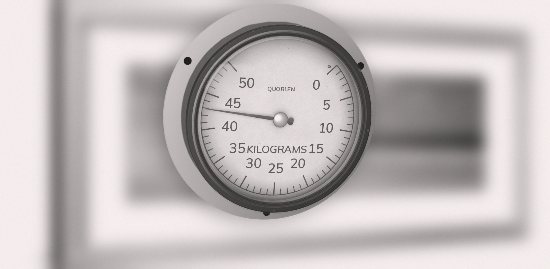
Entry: 43 kg
